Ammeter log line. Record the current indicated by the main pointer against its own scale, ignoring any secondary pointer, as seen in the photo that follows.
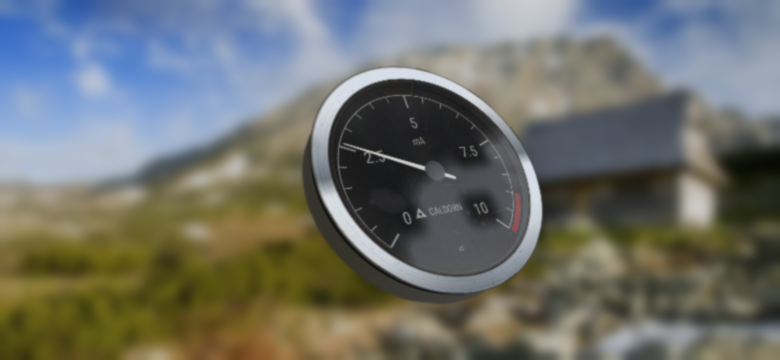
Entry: 2.5 mA
